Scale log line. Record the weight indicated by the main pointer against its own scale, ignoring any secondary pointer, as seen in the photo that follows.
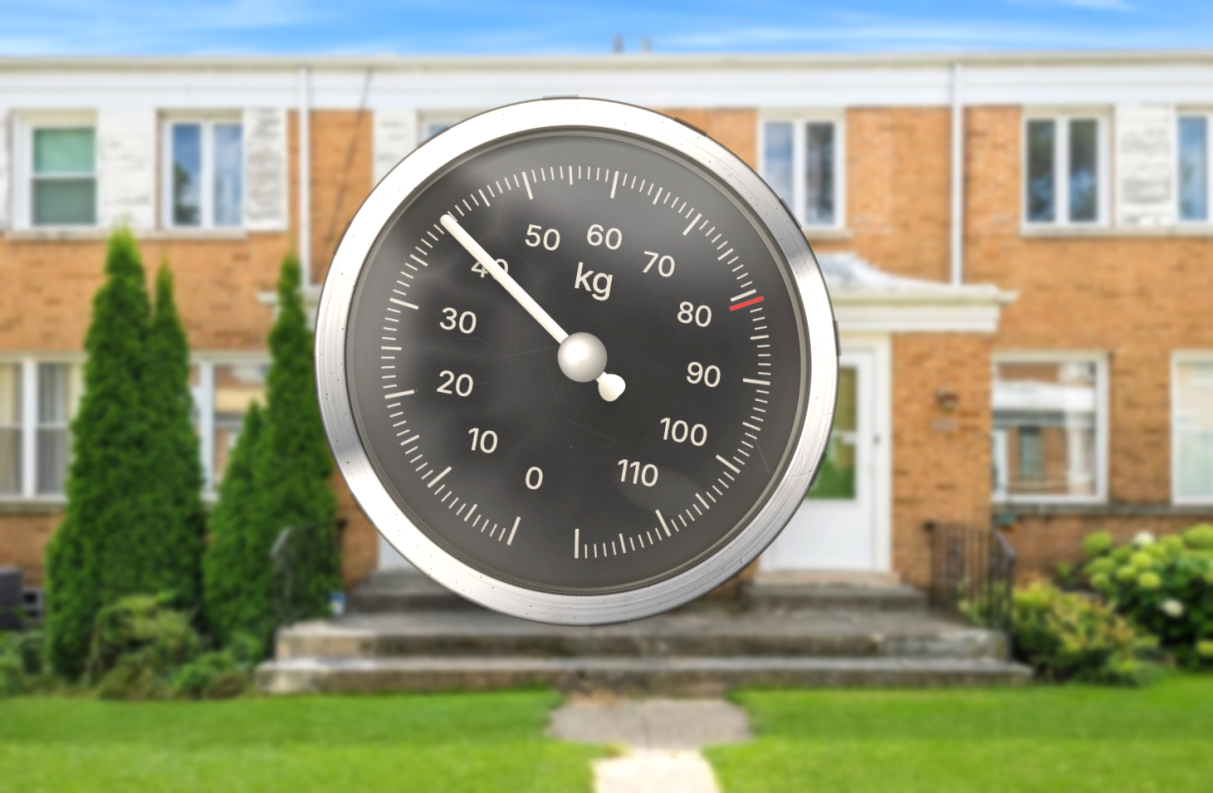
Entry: 40 kg
